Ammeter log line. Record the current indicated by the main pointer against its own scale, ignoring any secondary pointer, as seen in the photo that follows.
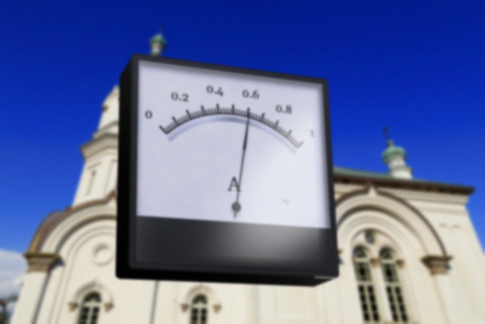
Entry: 0.6 A
